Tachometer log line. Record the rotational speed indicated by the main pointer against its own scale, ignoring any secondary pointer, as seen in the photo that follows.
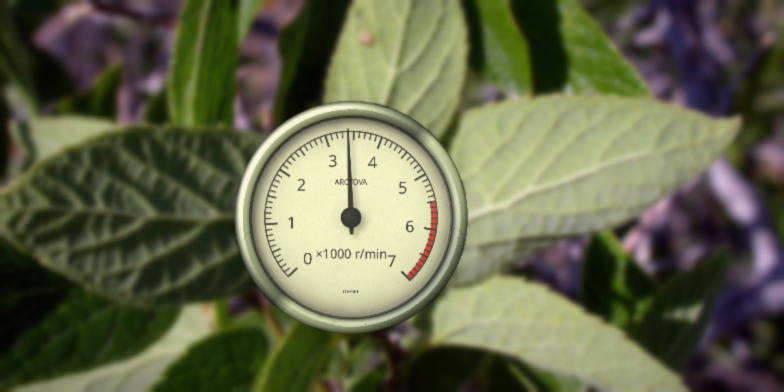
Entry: 3400 rpm
